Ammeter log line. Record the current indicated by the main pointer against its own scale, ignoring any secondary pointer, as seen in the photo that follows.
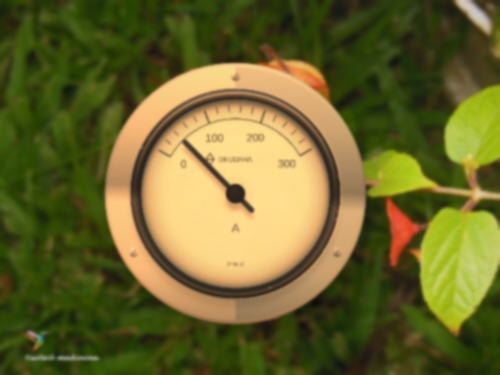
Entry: 40 A
